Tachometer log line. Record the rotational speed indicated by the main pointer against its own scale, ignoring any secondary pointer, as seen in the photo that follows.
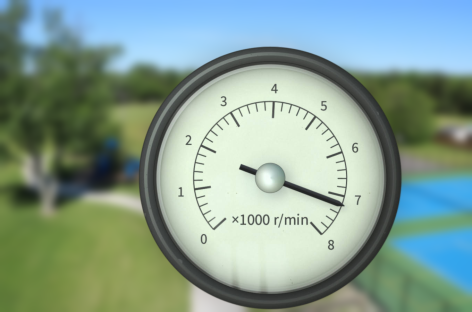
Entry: 7200 rpm
